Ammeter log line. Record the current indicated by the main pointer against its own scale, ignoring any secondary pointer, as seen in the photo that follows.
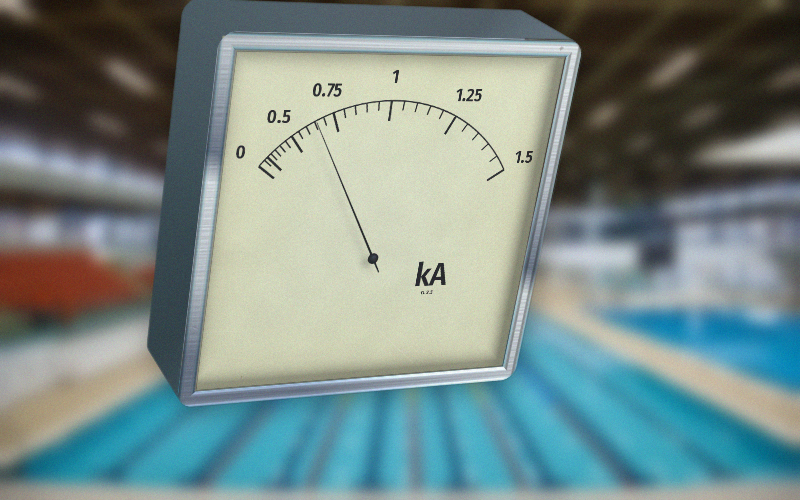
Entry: 0.65 kA
